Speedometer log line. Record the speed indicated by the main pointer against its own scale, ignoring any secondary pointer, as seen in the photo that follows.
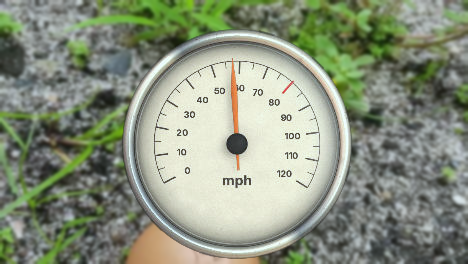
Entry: 57.5 mph
